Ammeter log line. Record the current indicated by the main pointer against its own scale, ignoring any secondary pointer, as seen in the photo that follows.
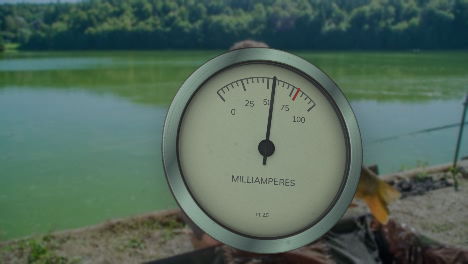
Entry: 55 mA
